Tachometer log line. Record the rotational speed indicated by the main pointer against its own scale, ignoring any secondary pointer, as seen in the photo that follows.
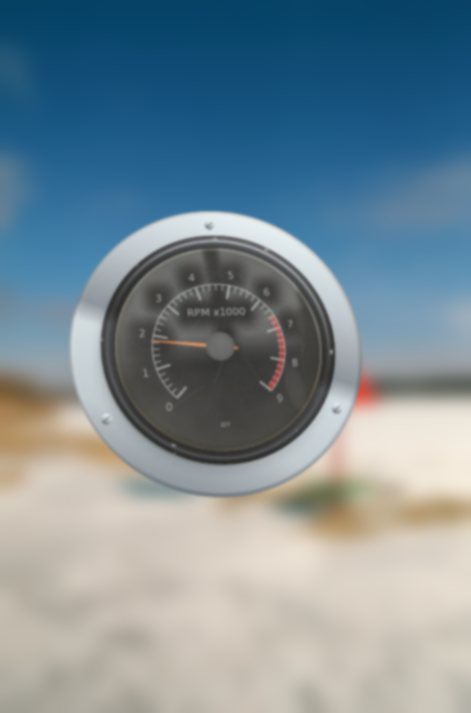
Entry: 1800 rpm
